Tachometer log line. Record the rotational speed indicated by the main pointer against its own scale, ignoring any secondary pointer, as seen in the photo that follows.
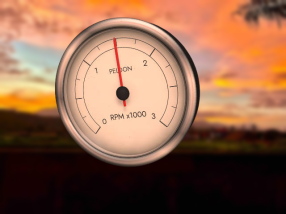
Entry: 1500 rpm
